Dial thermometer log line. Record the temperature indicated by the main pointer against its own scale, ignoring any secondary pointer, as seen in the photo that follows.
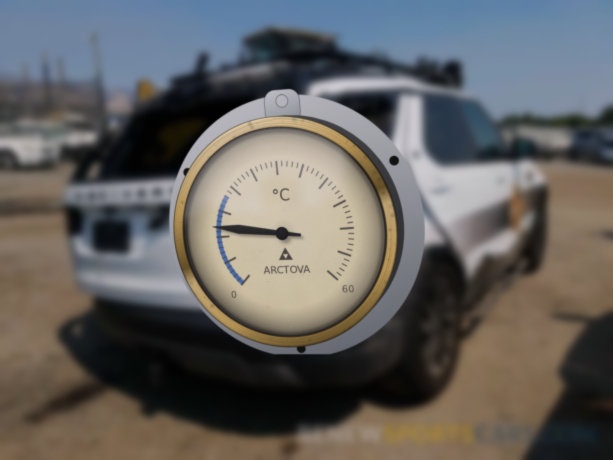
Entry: 12 °C
